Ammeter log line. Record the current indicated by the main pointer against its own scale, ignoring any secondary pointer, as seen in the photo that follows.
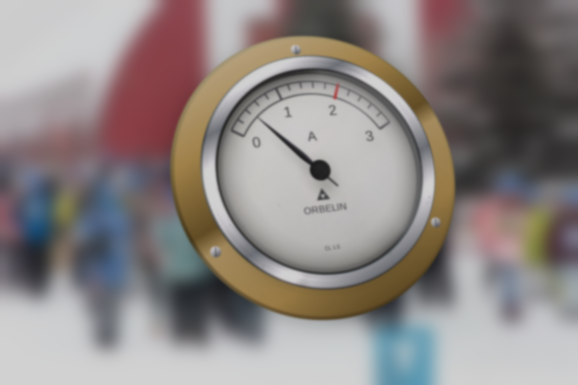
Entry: 0.4 A
